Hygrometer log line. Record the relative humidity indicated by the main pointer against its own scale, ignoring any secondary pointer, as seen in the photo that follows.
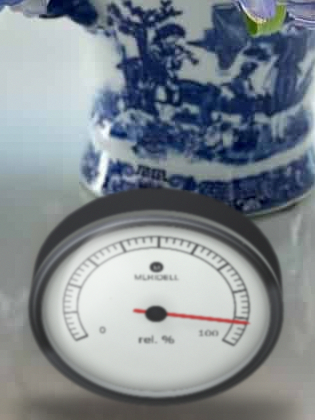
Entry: 90 %
